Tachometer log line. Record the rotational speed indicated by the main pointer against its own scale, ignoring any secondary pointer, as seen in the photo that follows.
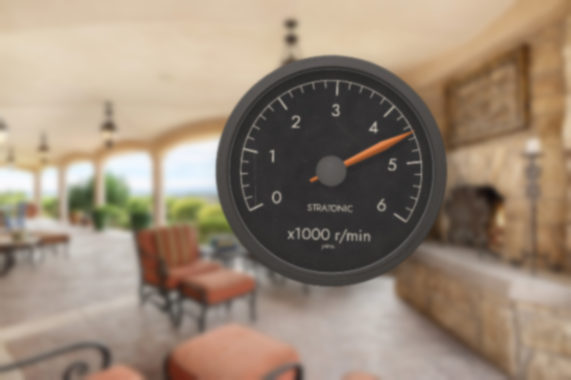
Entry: 4500 rpm
